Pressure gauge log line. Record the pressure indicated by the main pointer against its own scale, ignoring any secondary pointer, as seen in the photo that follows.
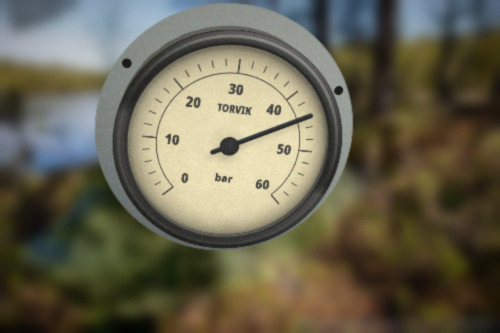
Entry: 44 bar
